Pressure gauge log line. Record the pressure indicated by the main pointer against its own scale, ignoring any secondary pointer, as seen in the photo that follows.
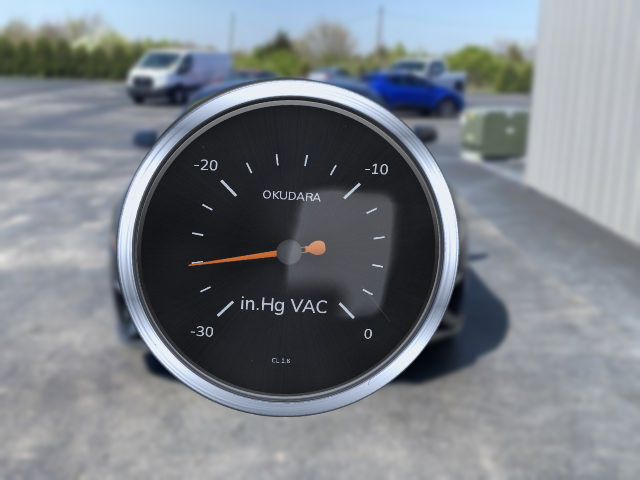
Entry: -26 inHg
